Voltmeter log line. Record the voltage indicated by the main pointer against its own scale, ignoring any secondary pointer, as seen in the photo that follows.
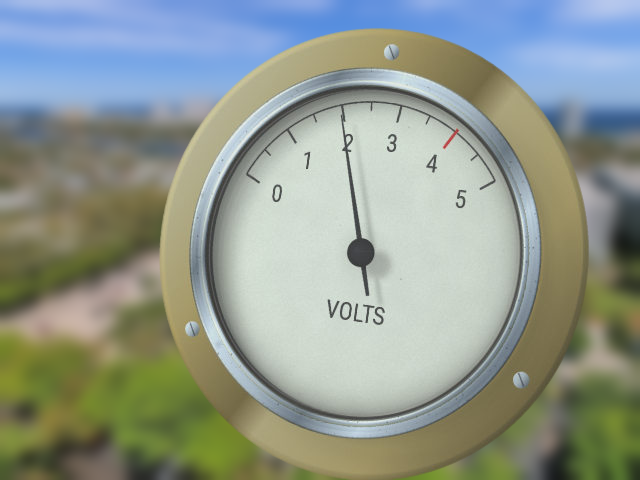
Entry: 2 V
